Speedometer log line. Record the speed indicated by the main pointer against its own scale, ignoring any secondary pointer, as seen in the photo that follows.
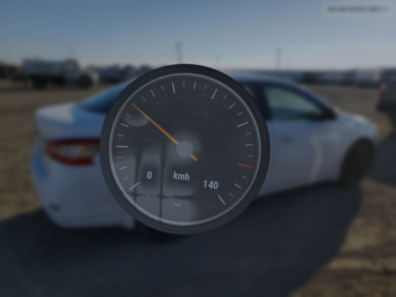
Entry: 40 km/h
